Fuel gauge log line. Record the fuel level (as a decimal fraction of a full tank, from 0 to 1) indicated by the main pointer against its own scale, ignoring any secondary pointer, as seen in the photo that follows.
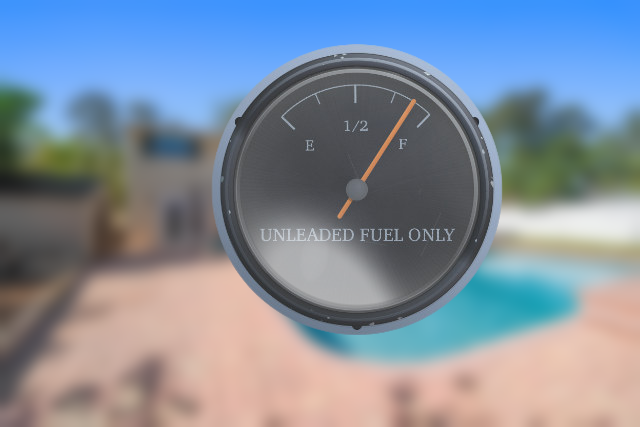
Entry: 0.875
